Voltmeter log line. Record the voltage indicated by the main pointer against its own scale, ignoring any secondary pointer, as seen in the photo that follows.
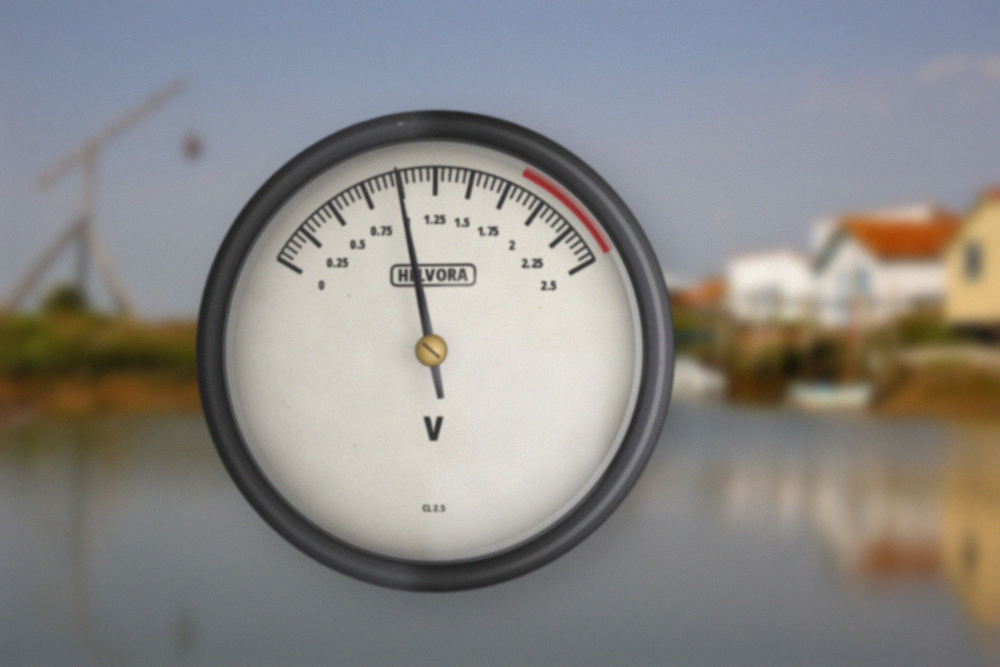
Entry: 1 V
